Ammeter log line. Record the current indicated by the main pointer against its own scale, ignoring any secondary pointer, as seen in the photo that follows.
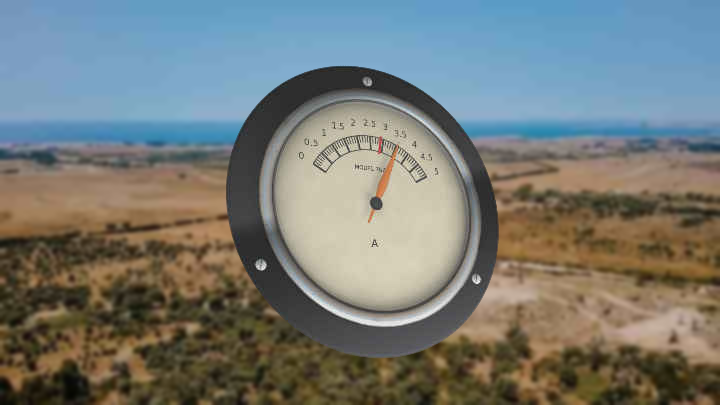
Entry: 3.5 A
